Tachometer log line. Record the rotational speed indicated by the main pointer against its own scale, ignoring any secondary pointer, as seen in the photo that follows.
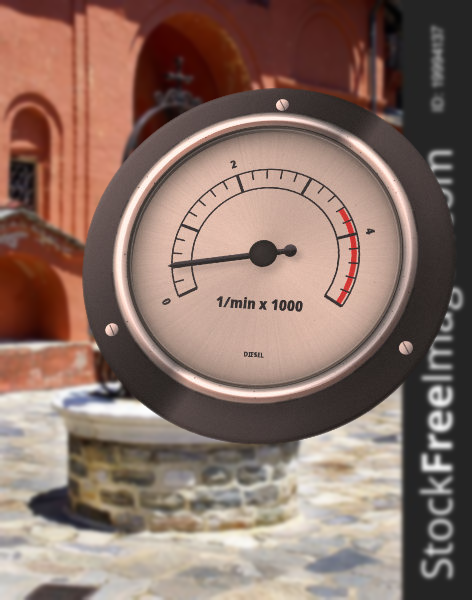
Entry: 400 rpm
